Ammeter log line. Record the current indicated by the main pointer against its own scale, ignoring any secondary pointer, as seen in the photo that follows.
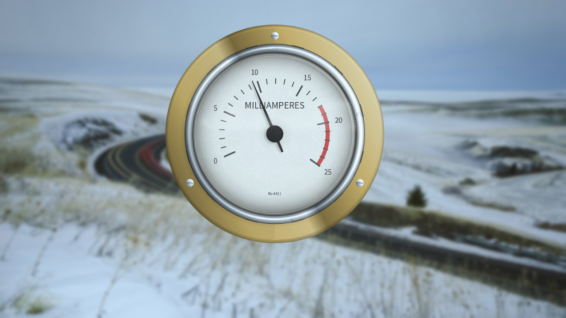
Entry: 9.5 mA
